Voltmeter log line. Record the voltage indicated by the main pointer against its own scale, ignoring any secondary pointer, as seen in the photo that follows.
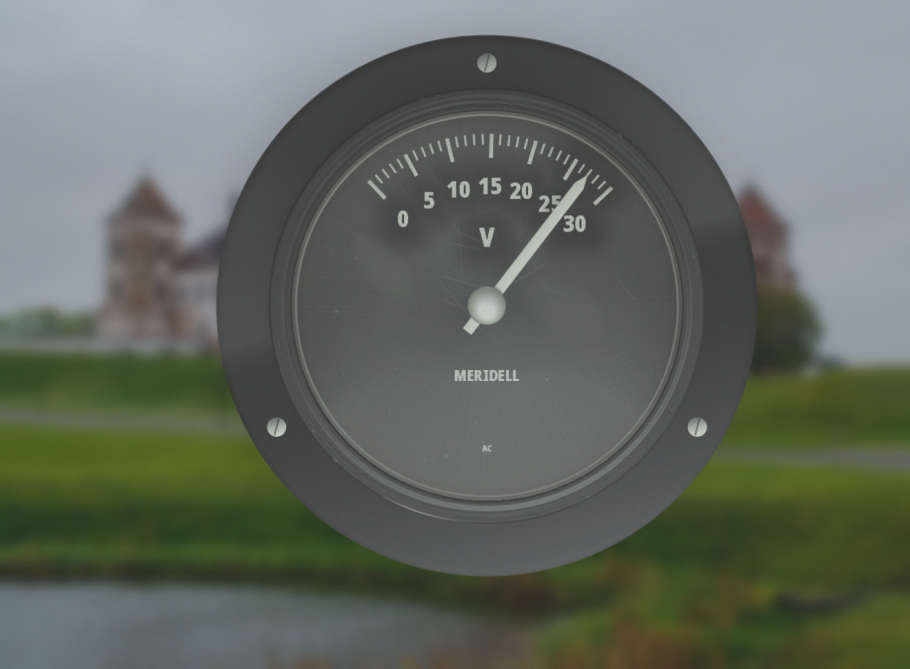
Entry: 27 V
